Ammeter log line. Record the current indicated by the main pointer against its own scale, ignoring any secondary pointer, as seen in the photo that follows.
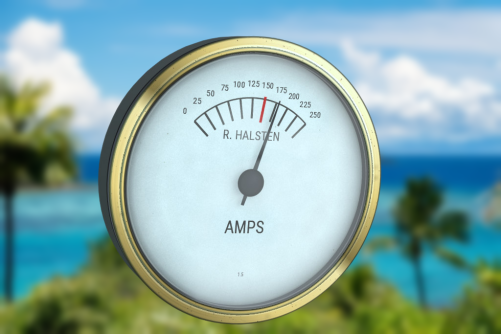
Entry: 175 A
